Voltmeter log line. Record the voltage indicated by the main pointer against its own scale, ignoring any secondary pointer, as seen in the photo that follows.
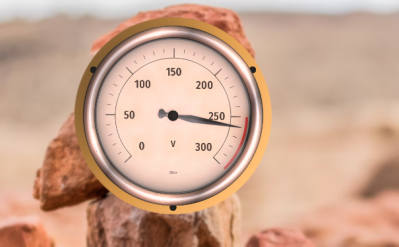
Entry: 260 V
